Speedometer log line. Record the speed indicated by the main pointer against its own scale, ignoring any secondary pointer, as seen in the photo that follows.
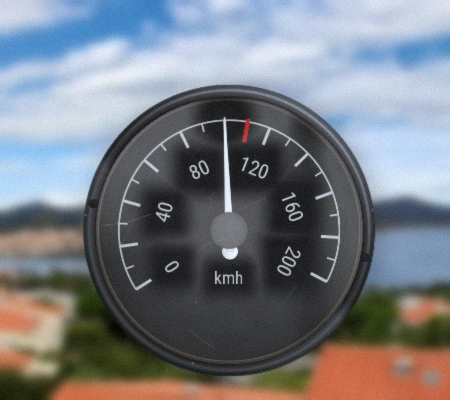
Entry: 100 km/h
